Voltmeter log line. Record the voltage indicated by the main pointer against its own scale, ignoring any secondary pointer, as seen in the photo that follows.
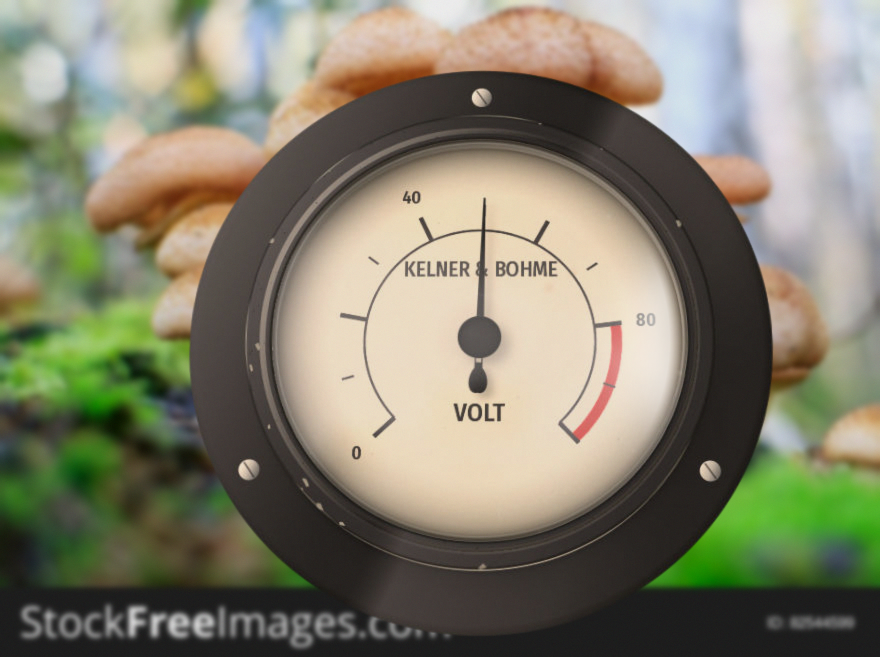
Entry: 50 V
